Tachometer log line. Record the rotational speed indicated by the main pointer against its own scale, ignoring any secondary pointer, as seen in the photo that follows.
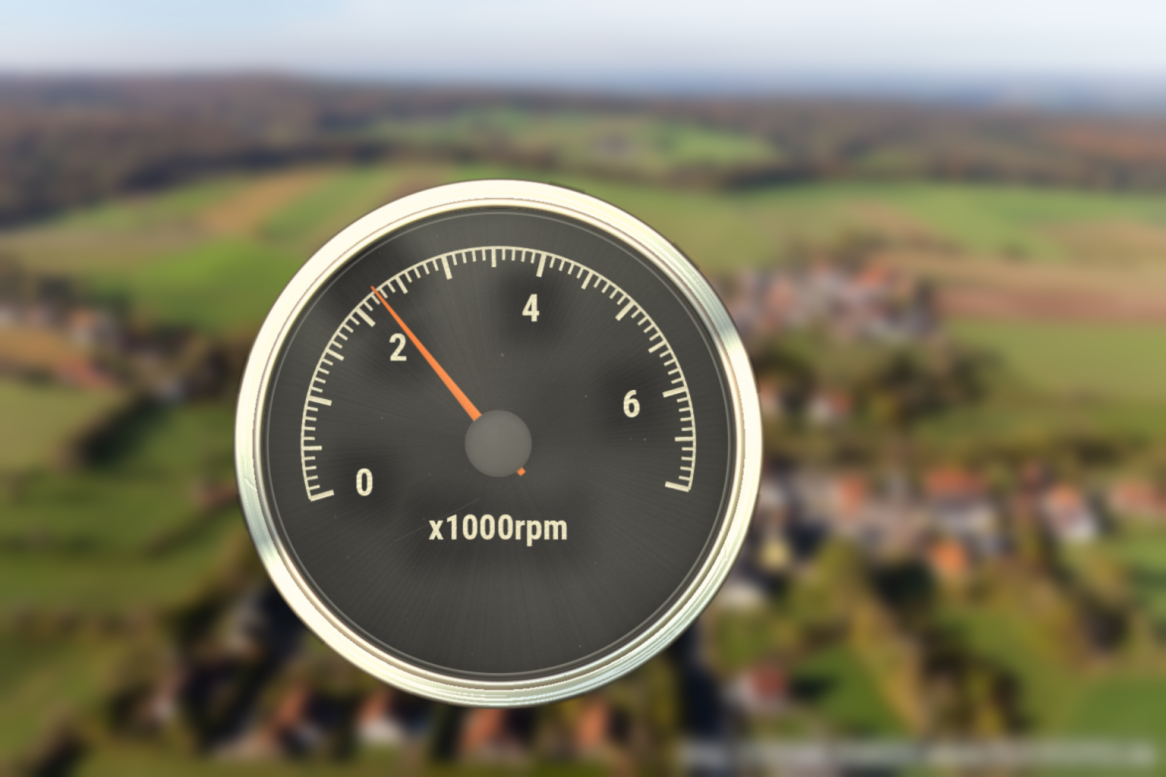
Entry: 2250 rpm
